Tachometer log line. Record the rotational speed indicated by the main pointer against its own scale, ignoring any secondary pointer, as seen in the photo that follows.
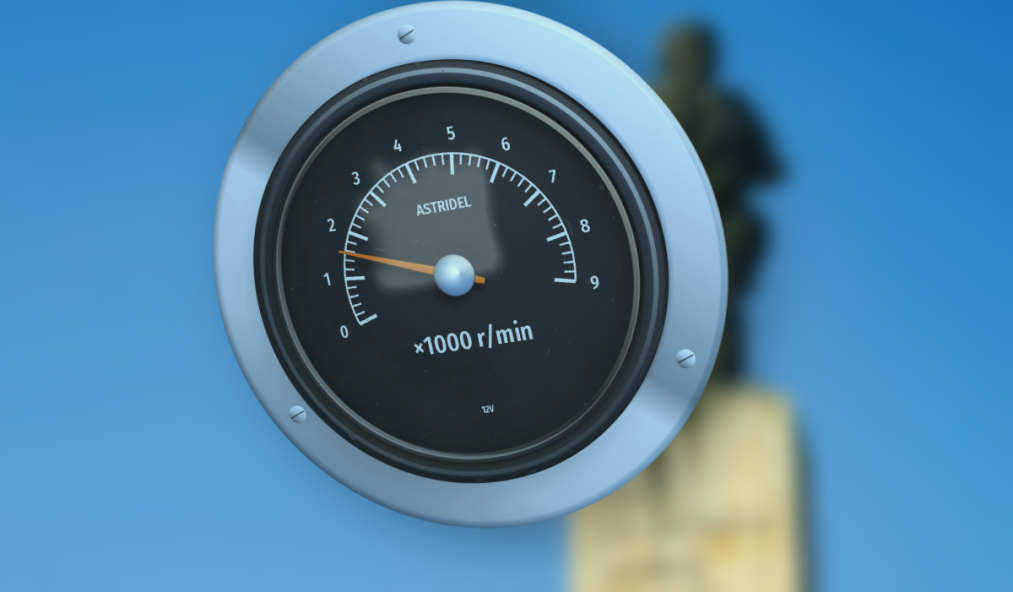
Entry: 1600 rpm
